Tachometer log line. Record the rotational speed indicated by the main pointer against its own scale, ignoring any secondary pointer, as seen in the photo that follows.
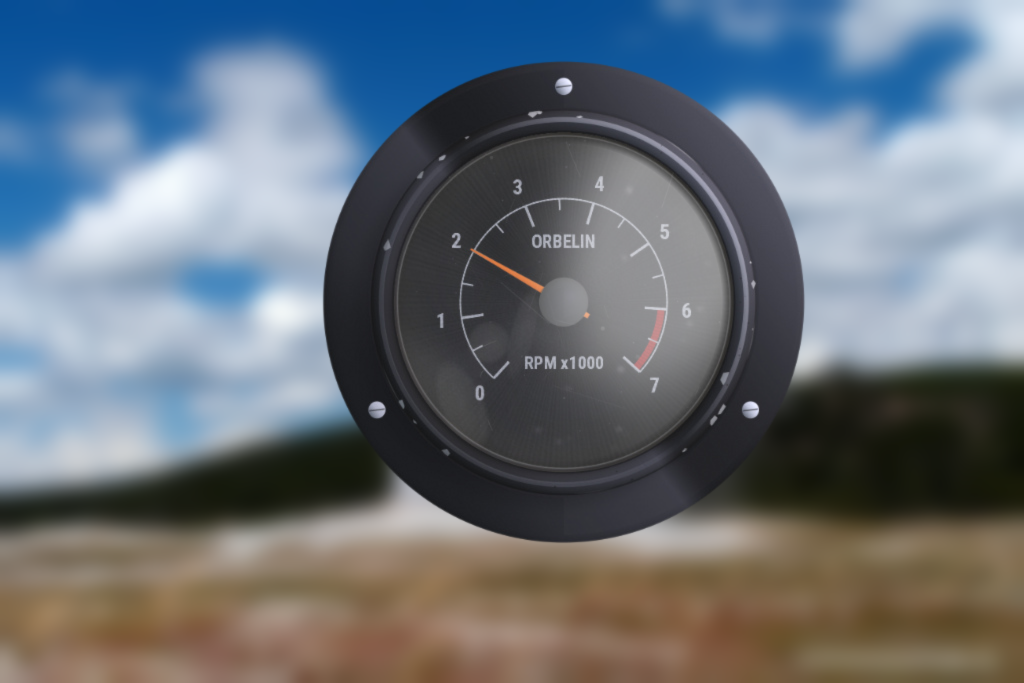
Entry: 2000 rpm
